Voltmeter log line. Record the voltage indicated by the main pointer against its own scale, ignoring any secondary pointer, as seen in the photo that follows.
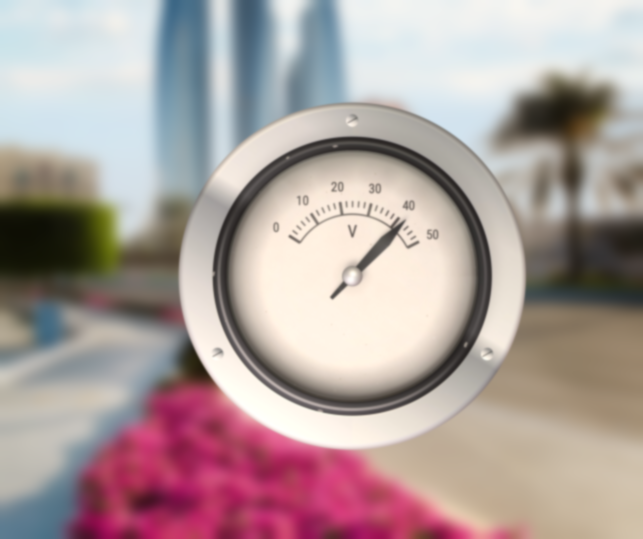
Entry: 42 V
